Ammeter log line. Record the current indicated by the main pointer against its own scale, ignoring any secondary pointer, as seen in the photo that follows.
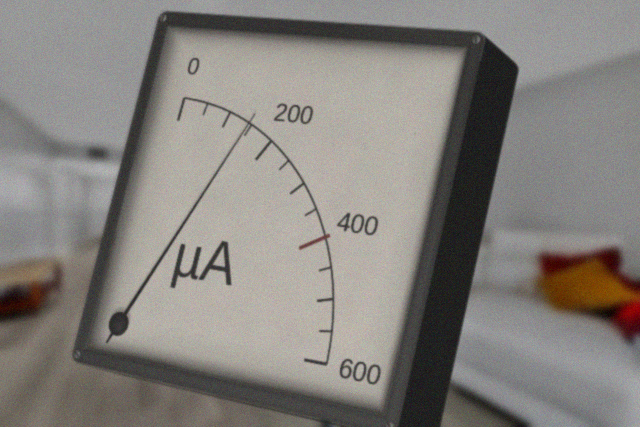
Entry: 150 µA
